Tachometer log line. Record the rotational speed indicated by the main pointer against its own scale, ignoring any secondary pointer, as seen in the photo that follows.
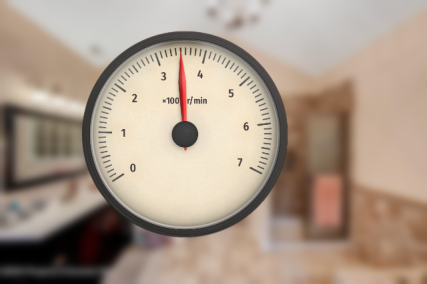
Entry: 3500 rpm
